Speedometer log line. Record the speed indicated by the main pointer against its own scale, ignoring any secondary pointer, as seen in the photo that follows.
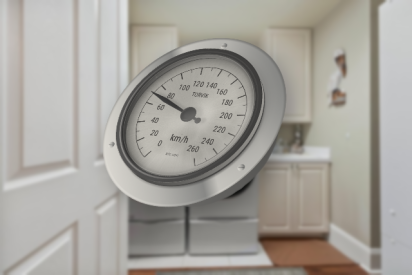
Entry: 70 km/h
